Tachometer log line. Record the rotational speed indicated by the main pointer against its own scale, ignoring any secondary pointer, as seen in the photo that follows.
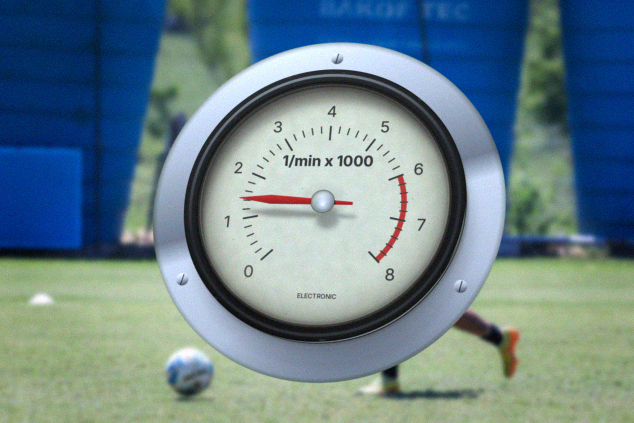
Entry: 1400 rpm
